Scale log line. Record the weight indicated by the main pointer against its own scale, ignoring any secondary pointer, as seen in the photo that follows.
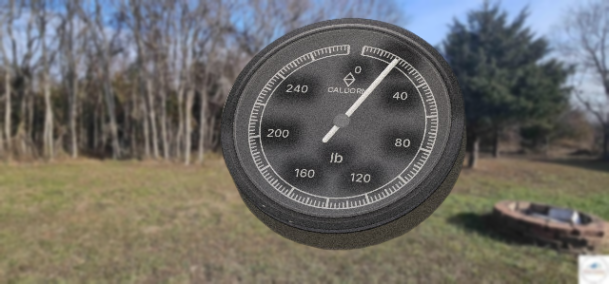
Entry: 20 lb
